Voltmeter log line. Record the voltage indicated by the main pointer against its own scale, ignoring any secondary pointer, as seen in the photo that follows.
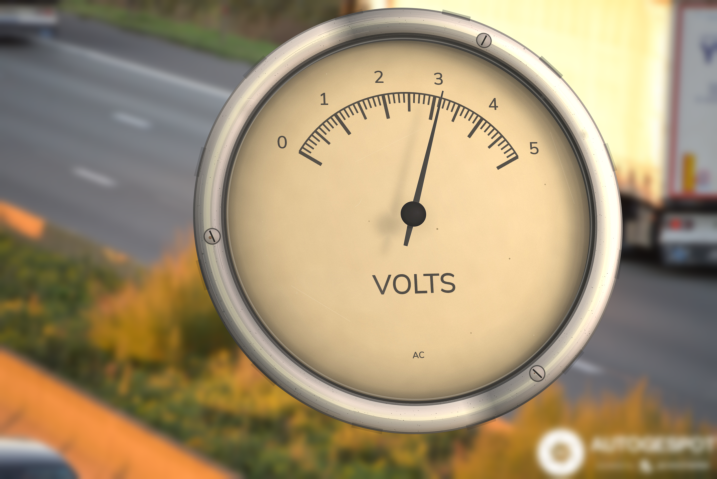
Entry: 3.1 V
